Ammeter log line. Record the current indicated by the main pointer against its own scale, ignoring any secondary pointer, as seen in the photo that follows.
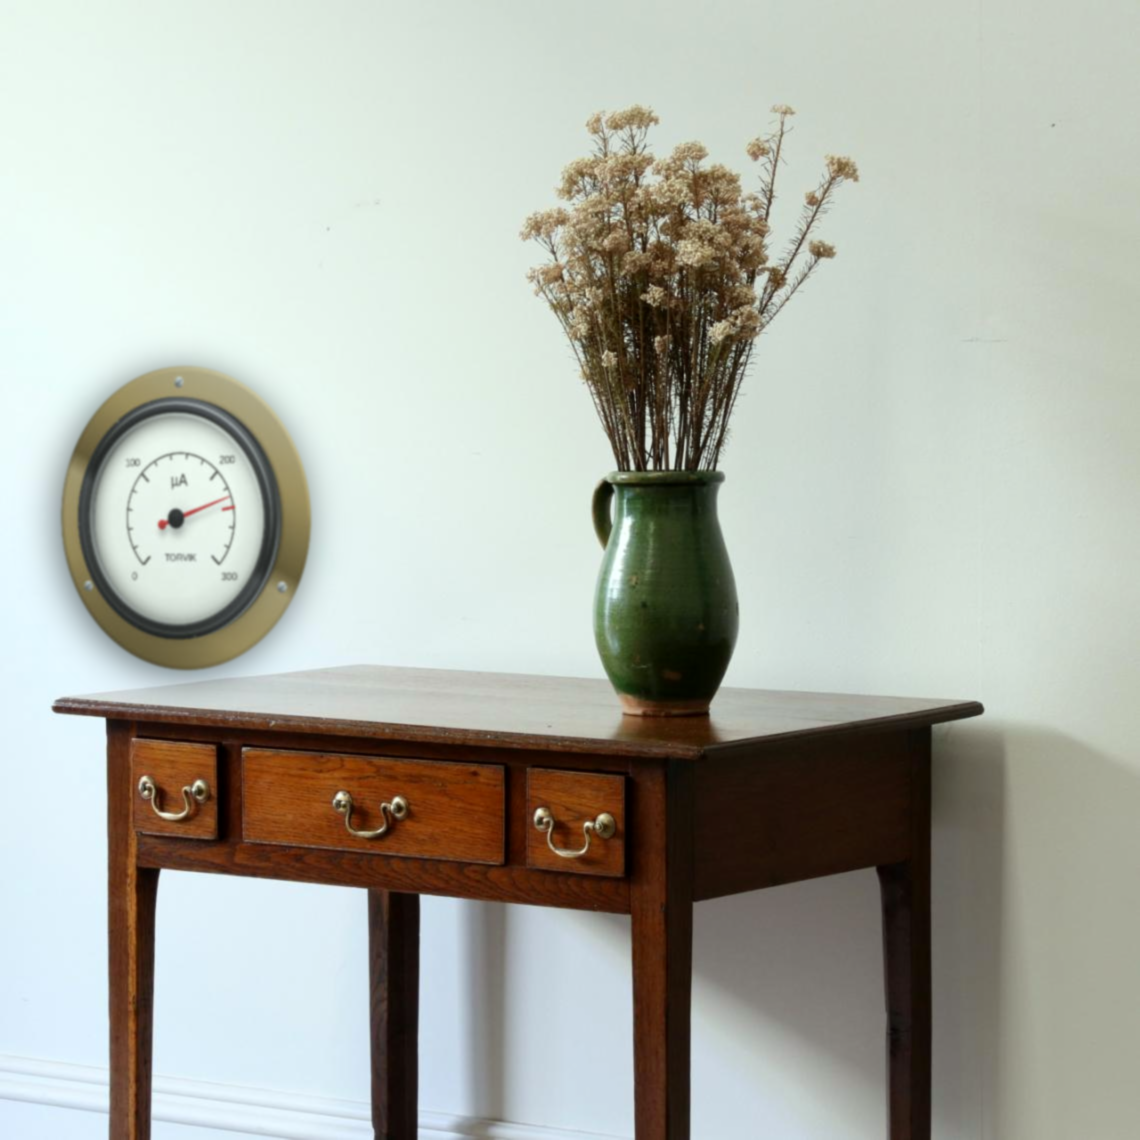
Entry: 230 µA
